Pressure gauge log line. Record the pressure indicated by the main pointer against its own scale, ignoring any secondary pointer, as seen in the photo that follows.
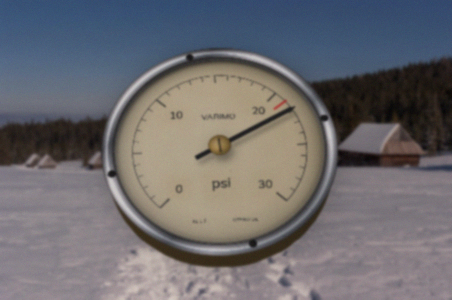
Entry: 22 psi
